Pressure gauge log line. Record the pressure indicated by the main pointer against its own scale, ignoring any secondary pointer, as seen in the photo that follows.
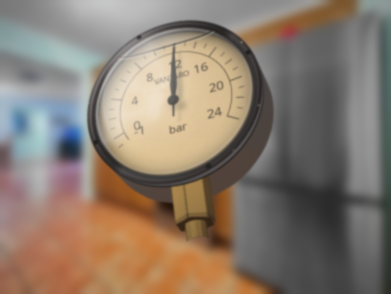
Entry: 12 bar
